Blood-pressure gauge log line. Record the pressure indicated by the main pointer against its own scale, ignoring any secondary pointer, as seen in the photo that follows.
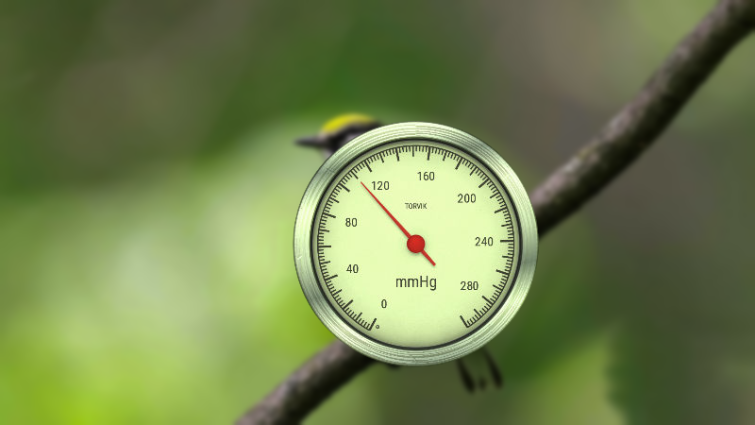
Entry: 110 mmHg
